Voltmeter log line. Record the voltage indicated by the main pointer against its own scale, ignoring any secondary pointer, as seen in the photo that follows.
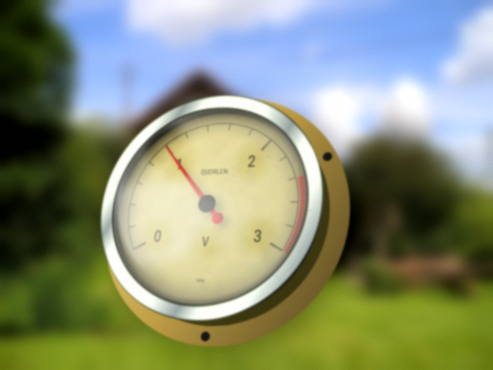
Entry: 1 V
